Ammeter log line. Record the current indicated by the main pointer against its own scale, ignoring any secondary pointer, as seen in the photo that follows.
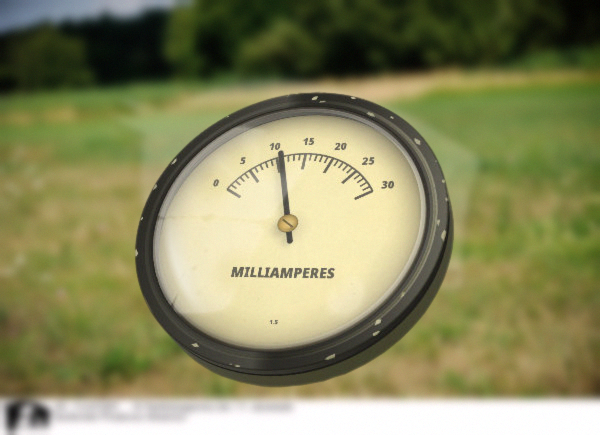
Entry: 11 mA
